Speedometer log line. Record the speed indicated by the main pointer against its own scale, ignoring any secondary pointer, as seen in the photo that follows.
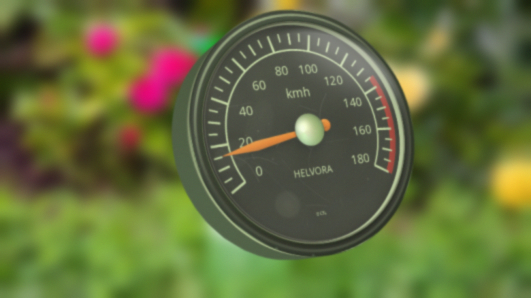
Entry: 15 km/h
